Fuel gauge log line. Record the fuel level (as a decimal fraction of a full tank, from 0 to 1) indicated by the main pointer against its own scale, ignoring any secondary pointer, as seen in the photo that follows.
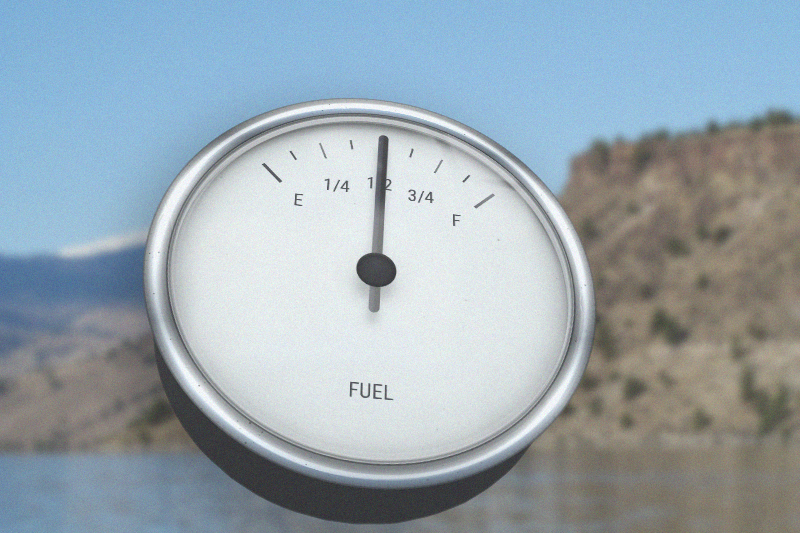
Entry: 0.5
